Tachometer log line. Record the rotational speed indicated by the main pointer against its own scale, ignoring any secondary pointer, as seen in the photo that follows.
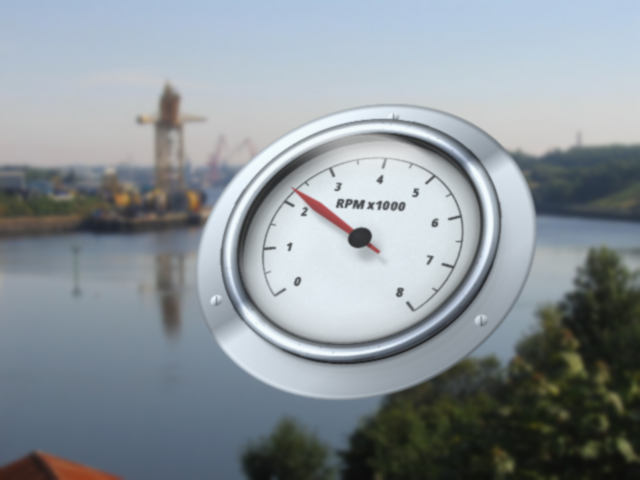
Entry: 2250 rpm
